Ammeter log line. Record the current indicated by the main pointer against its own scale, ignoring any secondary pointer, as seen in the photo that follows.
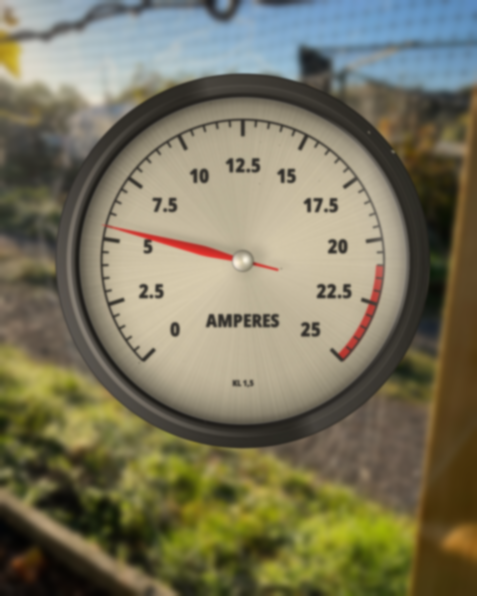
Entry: 5.5 A
